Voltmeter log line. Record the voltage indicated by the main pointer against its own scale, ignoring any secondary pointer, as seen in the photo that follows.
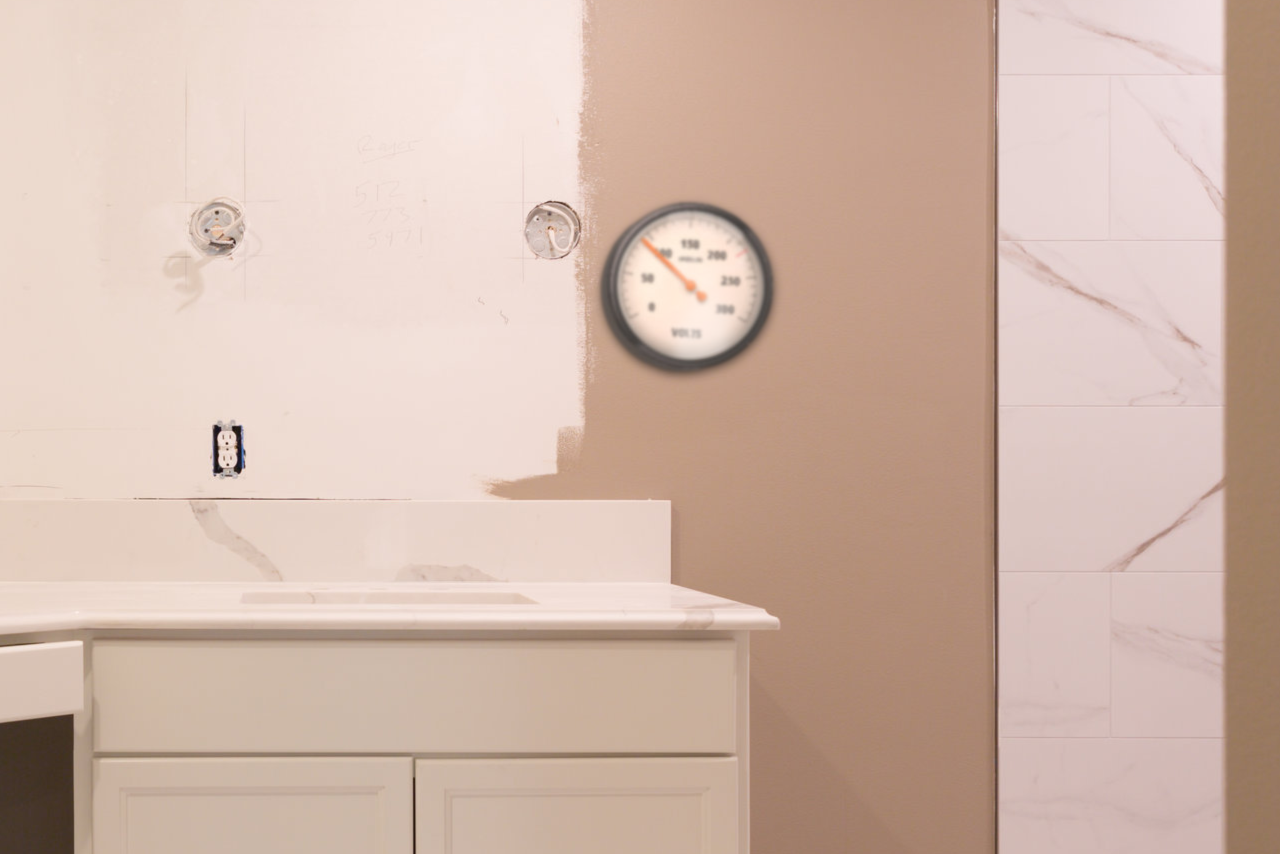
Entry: 90 V
